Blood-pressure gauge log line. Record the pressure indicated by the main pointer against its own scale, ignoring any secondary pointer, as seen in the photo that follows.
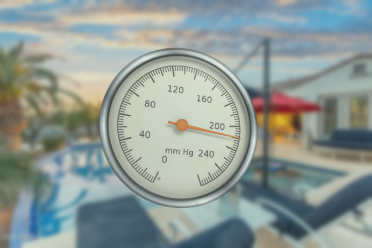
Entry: 210 mmHg
